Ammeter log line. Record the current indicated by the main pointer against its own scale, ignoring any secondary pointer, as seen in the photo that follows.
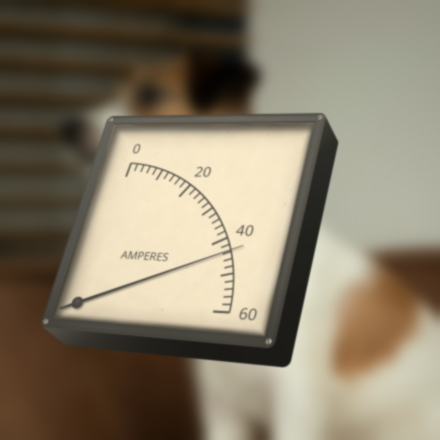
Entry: 44 A
